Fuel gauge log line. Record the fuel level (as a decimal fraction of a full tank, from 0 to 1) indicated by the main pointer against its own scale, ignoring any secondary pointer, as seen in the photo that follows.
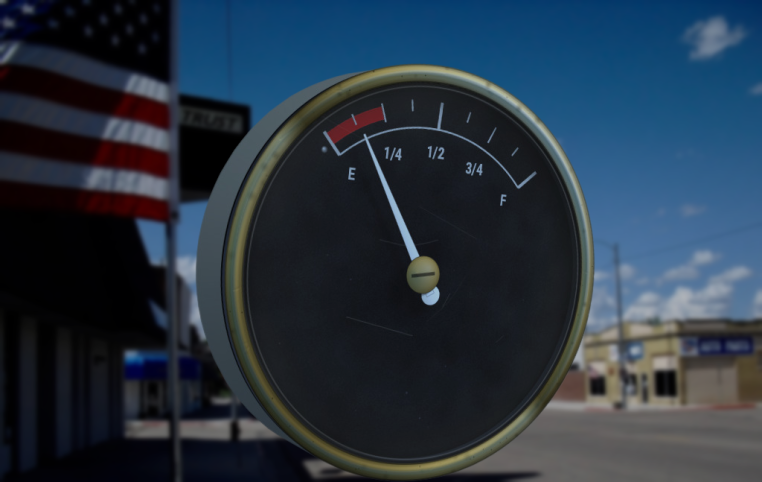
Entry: 0.125
